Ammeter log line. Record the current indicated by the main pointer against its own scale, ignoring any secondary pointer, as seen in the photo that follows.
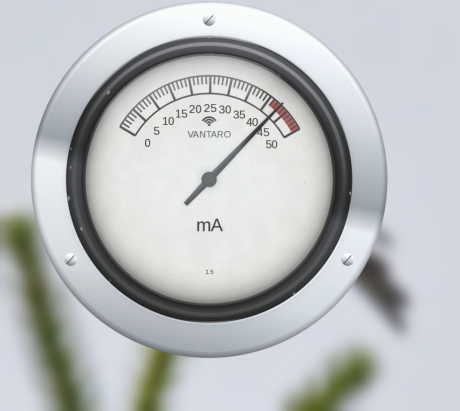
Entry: 43 mA
